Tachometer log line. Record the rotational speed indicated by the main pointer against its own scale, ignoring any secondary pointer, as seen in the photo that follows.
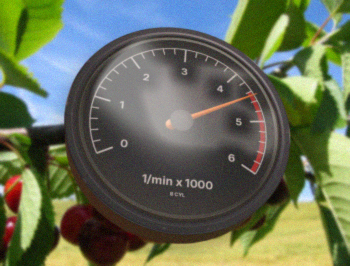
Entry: 4500 rpm
